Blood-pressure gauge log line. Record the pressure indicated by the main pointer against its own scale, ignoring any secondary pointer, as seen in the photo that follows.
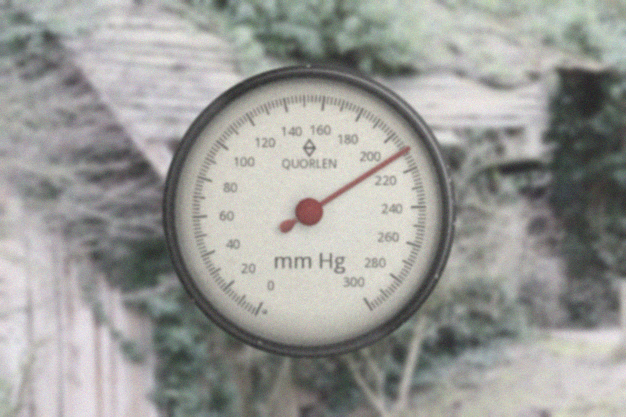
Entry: 210 mmHg
